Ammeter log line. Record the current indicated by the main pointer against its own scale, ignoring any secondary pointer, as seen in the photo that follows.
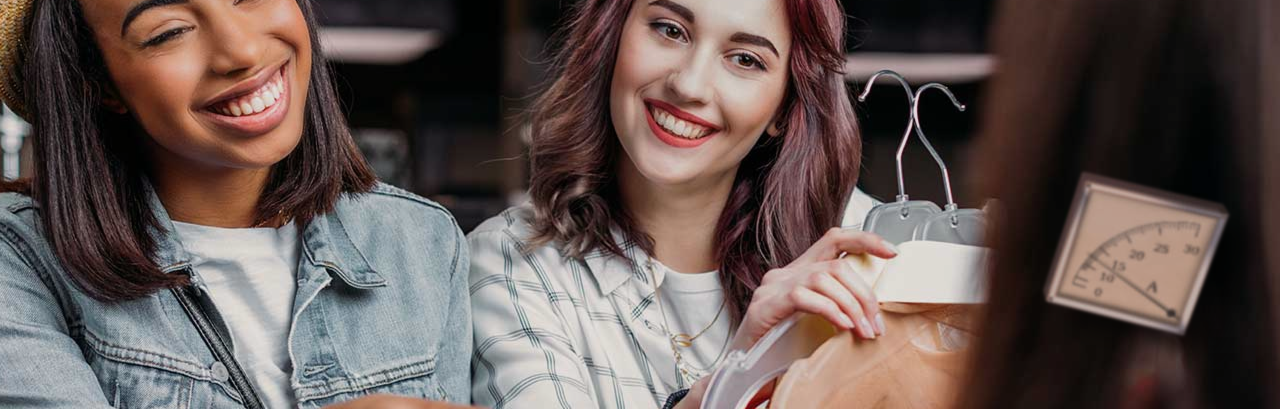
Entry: 12.5 A
